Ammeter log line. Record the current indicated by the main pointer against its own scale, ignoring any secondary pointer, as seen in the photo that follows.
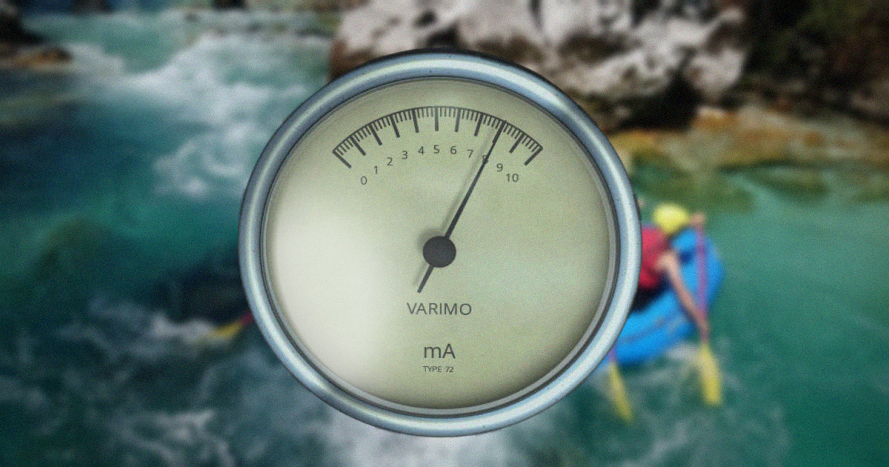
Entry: 8 mA
